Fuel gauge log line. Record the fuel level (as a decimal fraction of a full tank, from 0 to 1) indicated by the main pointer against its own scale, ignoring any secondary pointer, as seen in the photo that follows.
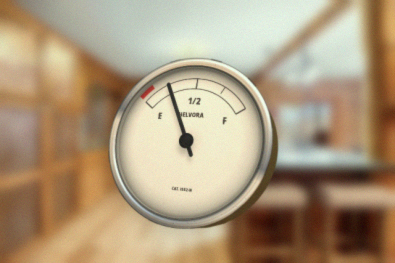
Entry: 0.25
